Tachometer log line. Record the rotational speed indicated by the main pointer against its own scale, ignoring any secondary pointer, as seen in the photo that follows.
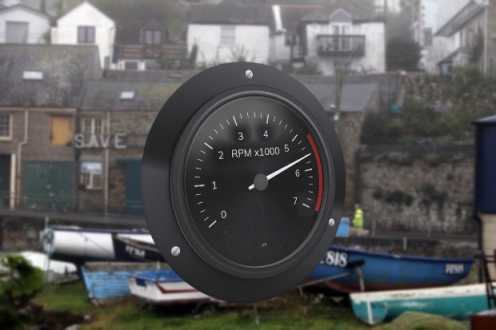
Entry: 5600 rpm
